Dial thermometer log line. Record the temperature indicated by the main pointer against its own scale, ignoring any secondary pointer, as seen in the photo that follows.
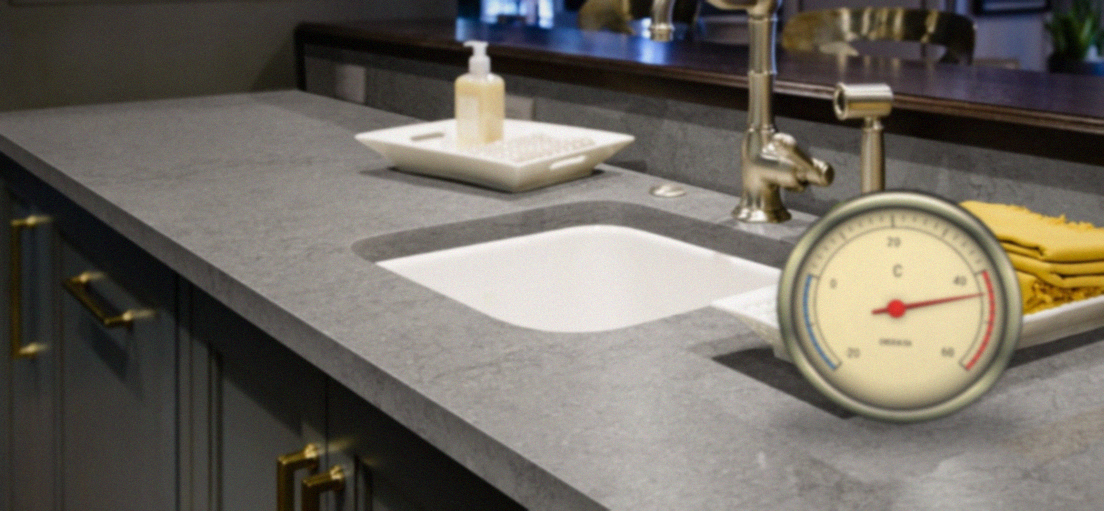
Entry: 44 °C
